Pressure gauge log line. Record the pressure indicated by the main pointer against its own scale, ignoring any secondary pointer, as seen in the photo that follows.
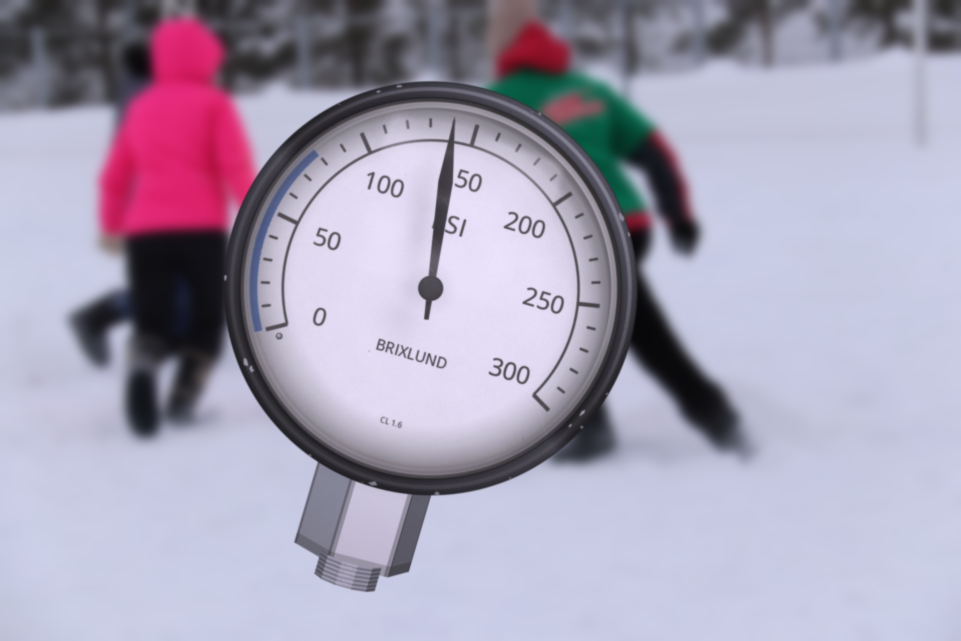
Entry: 140 psi
